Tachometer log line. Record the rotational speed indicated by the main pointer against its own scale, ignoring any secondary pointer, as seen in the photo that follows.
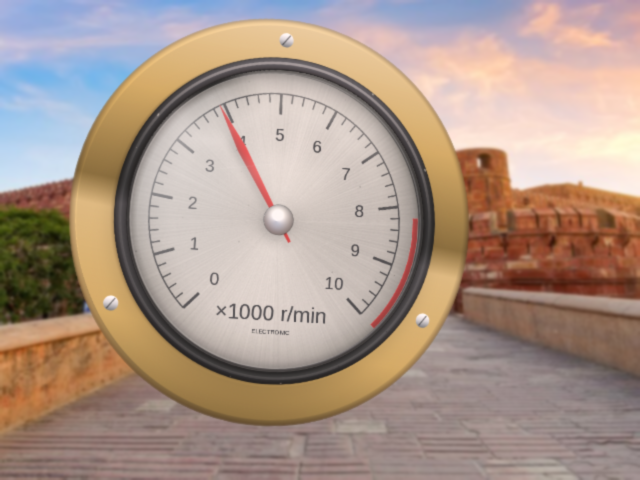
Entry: 3900 rpm
